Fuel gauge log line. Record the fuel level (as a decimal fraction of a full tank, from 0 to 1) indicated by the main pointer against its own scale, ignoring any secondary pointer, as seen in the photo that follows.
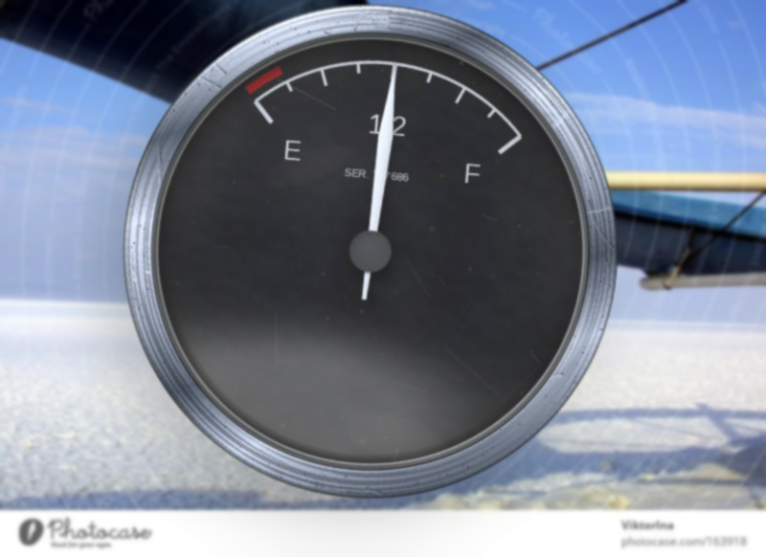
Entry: 0.5
